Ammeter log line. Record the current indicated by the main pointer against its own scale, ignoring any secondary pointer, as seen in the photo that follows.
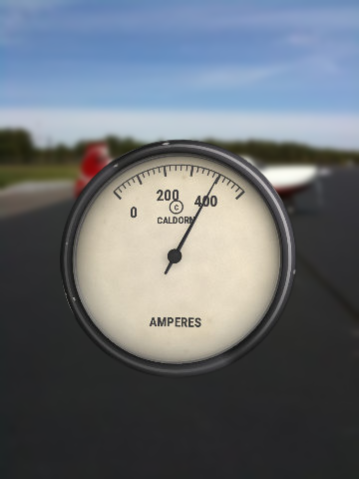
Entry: 400 A
